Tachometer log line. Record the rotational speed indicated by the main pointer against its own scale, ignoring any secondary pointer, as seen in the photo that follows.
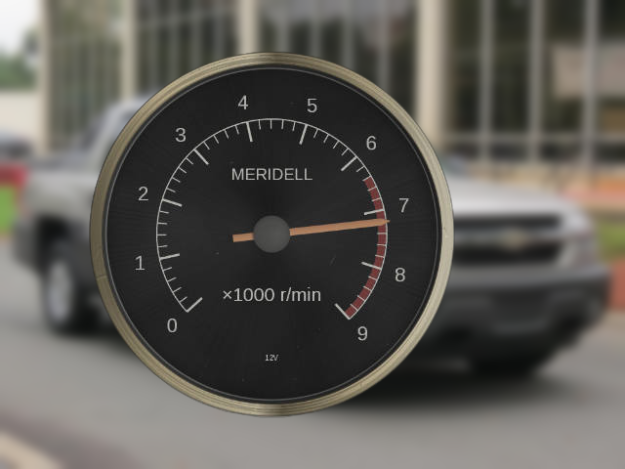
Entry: 7200 rpm
